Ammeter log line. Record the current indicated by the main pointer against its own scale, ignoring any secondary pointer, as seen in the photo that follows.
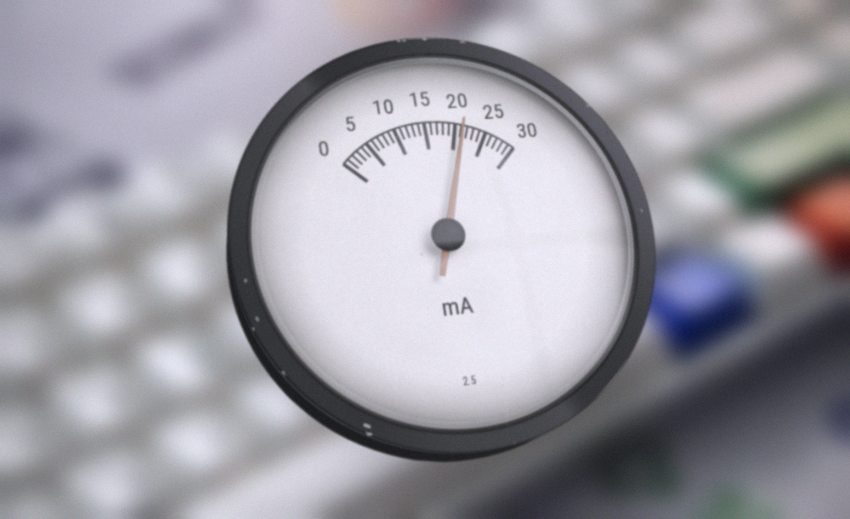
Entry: 21 mA
